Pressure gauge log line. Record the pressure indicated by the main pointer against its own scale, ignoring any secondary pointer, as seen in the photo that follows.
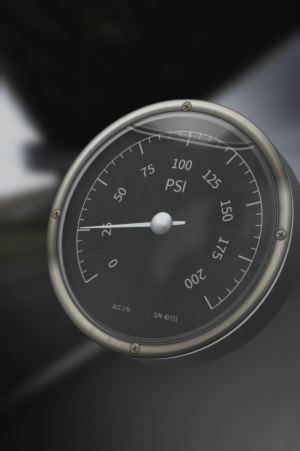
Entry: 25 psi
